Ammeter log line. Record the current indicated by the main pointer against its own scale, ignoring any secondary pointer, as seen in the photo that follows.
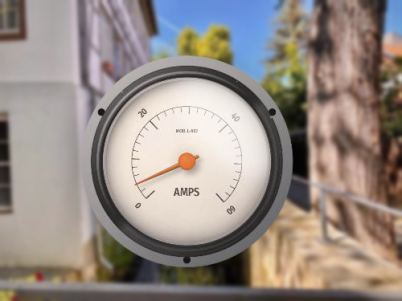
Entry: 4 A
